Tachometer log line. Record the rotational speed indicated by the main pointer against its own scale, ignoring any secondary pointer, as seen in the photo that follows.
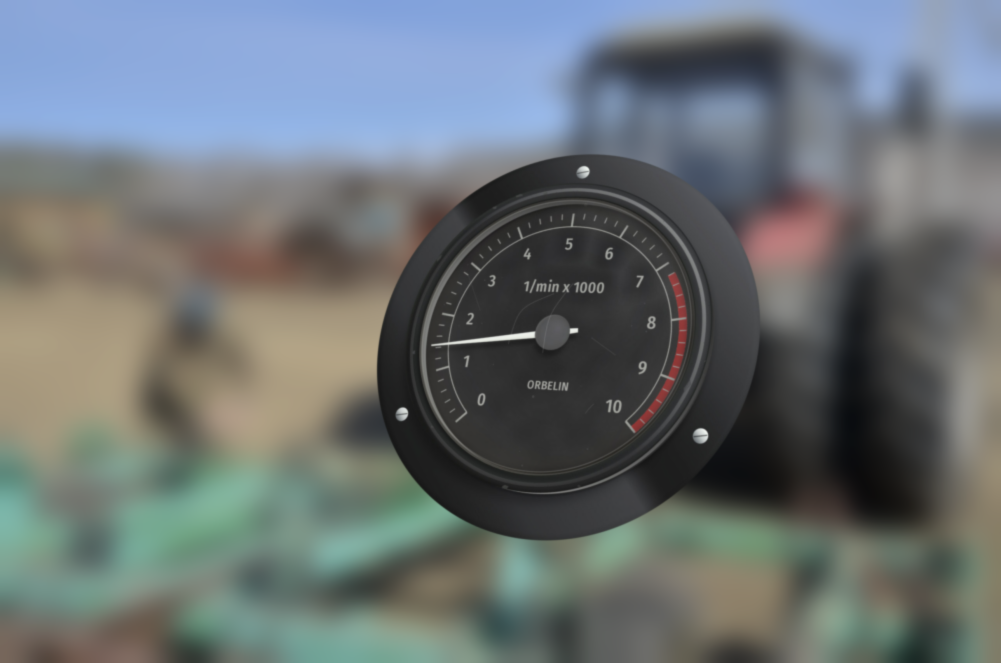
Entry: 1400 rpm
